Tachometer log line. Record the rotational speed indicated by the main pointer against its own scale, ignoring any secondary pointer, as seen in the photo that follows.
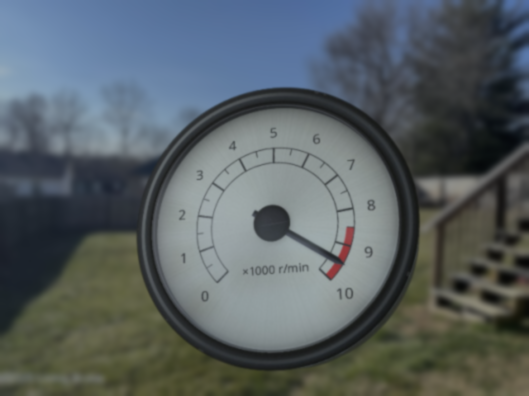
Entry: 9500 rpm
